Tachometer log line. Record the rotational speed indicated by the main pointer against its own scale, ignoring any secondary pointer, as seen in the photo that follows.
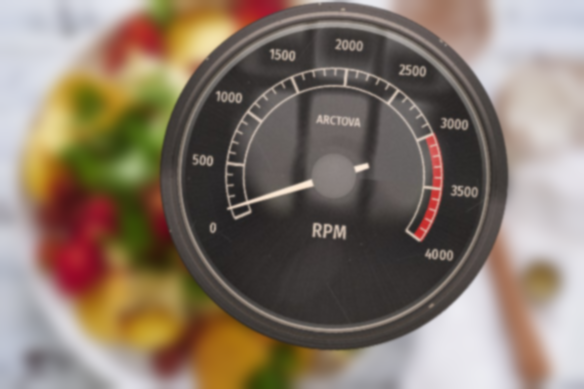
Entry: 100 rpm
